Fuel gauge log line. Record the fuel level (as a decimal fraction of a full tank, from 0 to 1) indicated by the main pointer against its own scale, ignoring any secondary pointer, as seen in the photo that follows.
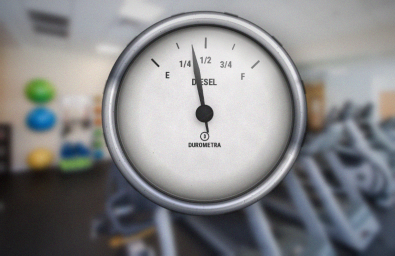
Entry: 0.375
